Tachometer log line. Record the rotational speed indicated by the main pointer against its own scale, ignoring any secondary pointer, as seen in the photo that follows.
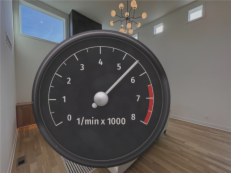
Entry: 5500 rpm
